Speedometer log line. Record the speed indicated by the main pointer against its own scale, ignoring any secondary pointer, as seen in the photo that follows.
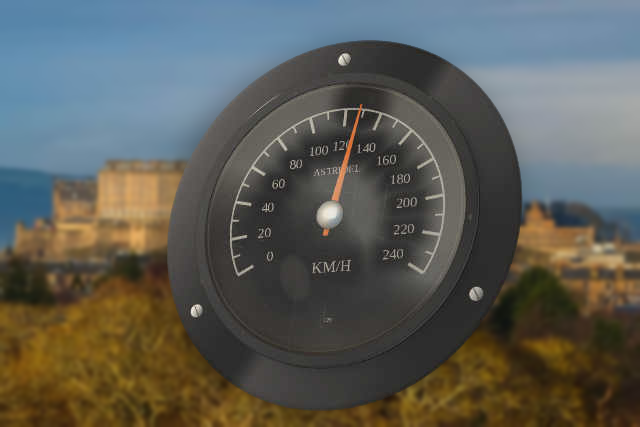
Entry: 130 km/h
